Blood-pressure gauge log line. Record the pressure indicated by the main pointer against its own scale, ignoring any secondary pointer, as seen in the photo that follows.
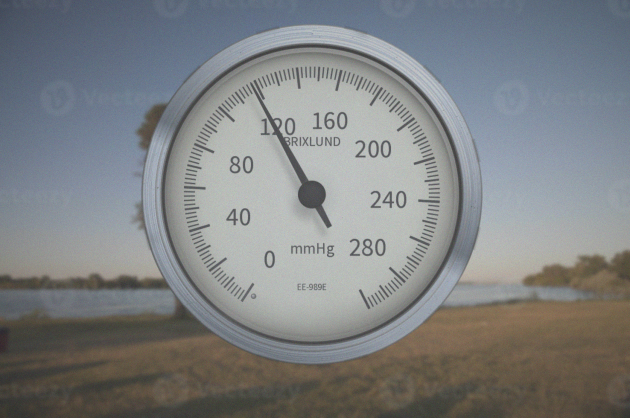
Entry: 118 mmHg
